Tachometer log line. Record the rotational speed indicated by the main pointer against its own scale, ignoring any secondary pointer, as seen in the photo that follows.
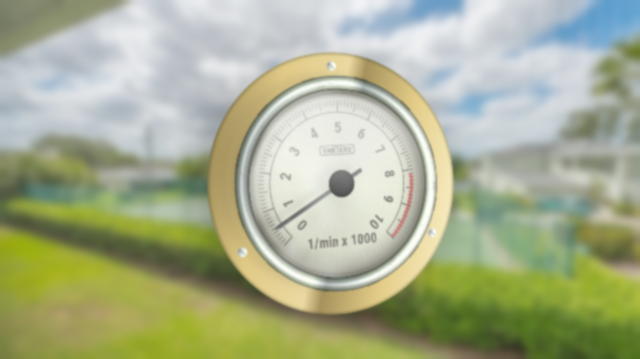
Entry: 500 rpm
